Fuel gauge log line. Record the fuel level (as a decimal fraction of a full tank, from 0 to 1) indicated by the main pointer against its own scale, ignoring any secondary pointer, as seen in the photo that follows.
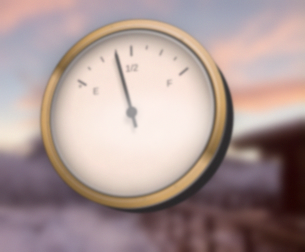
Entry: 0.375
